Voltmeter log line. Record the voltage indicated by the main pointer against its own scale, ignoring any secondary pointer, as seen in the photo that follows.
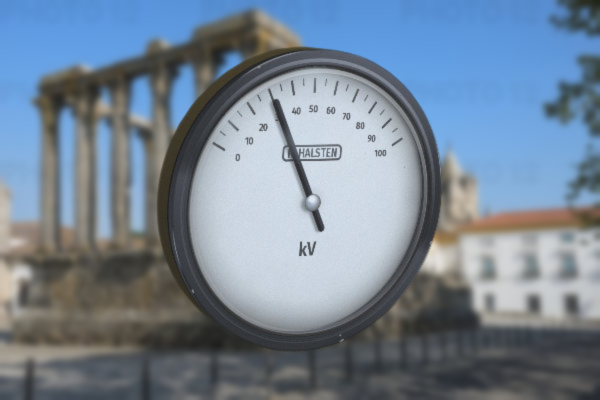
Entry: 30 kV
